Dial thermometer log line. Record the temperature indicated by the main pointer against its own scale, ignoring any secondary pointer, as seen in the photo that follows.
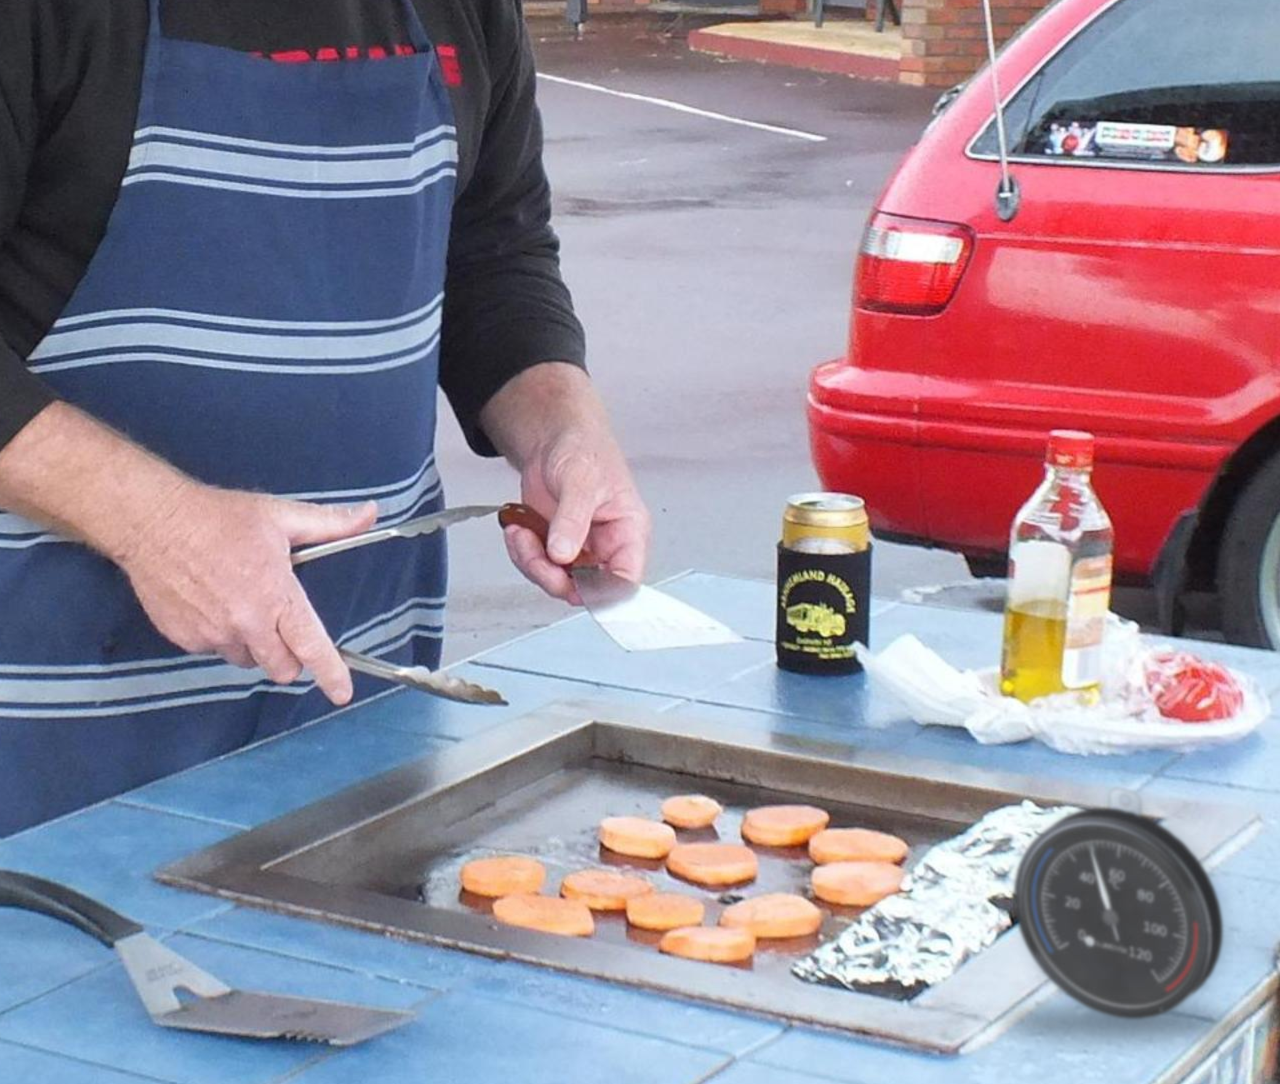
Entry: 50 °C
